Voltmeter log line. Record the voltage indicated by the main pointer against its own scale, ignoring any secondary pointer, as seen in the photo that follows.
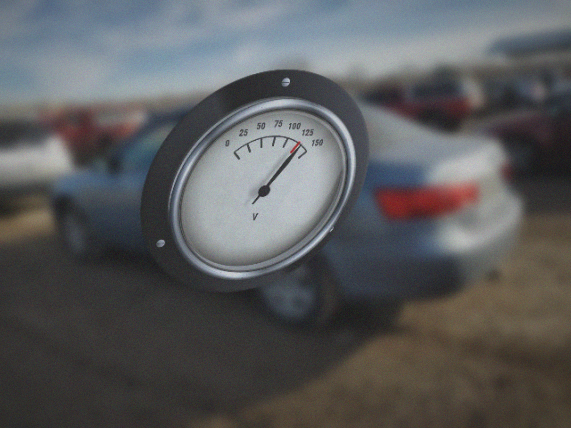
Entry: 125 V
